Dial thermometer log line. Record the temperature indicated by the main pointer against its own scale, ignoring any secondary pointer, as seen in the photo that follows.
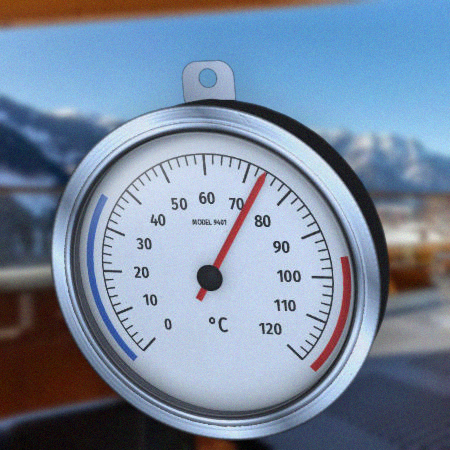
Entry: 74 °C
